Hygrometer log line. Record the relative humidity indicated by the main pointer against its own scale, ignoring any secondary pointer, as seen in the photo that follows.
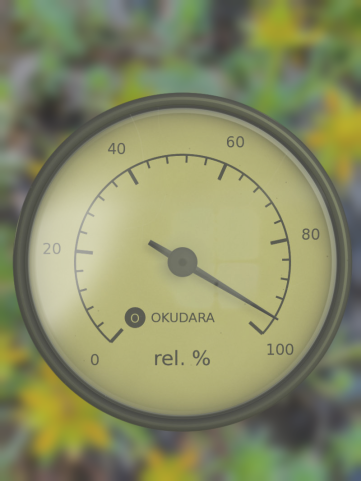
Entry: 96 %
